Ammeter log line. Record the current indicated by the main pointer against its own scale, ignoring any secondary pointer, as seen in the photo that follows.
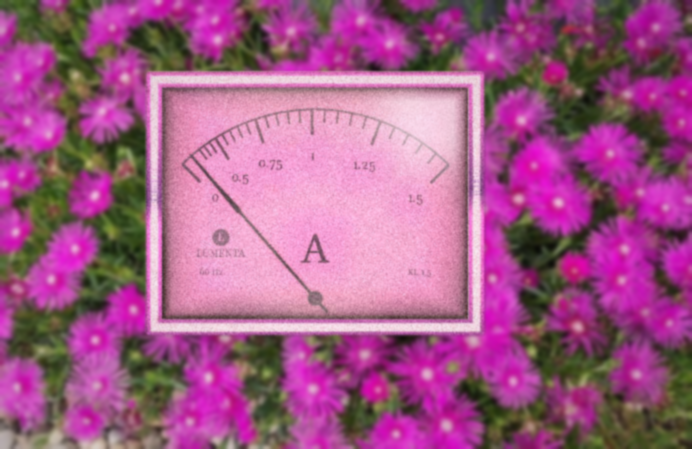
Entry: 0.25 A
